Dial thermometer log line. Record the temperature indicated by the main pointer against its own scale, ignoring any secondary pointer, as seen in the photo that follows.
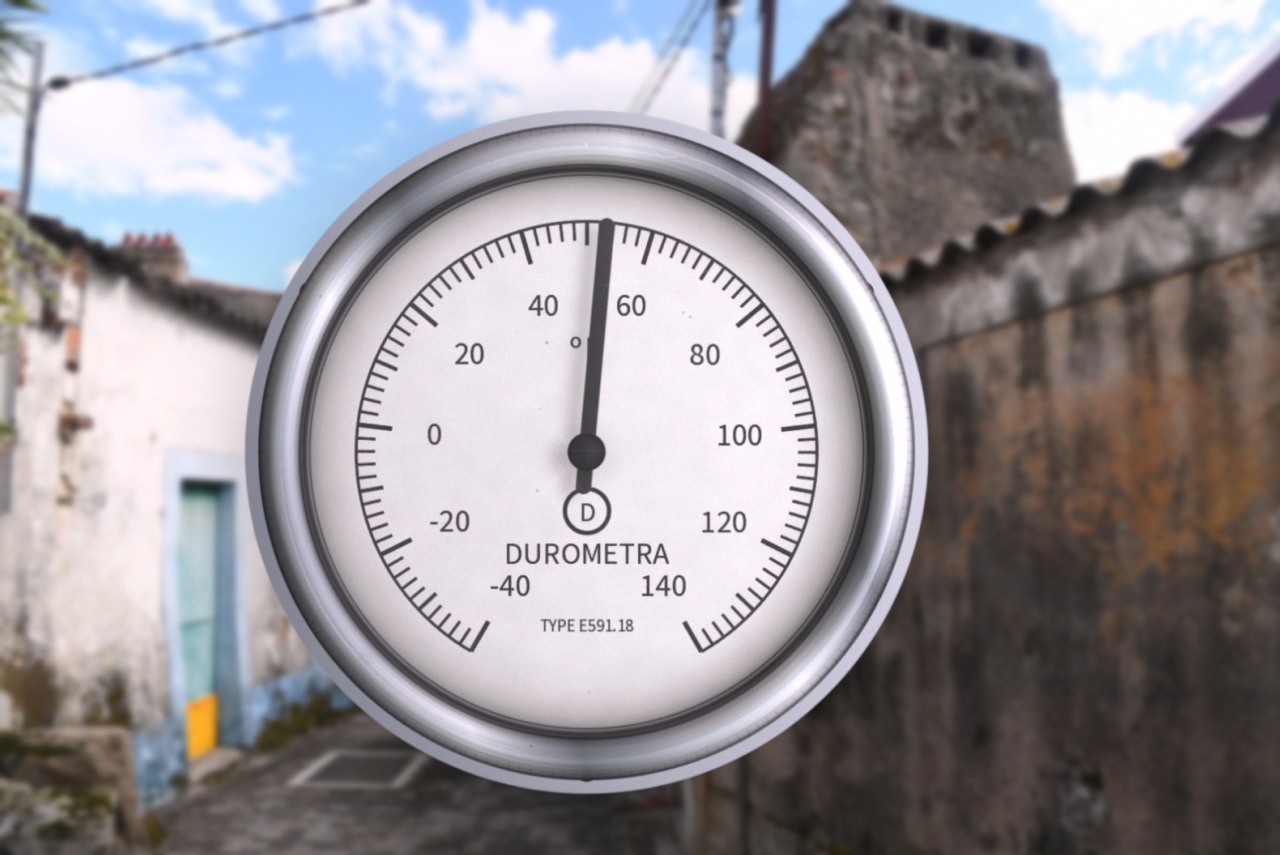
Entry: 53 °F
